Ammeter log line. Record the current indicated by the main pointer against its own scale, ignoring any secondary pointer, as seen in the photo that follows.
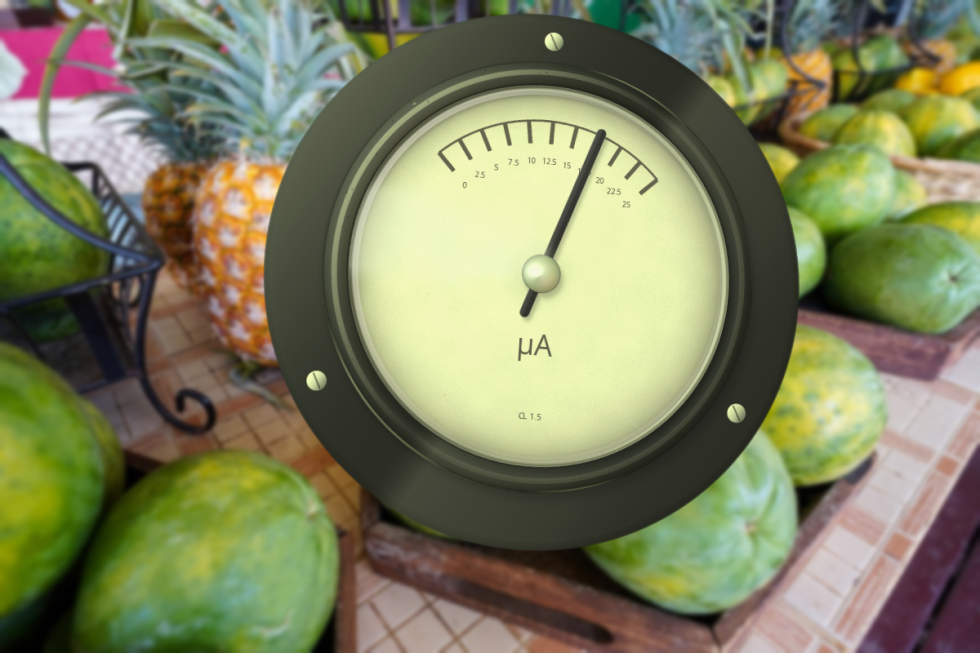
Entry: 17.5 µA
